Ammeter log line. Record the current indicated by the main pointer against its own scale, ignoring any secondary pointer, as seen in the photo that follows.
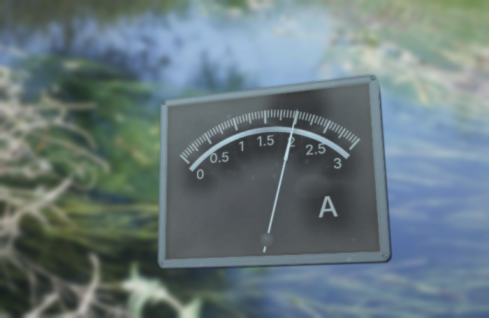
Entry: 2 A
